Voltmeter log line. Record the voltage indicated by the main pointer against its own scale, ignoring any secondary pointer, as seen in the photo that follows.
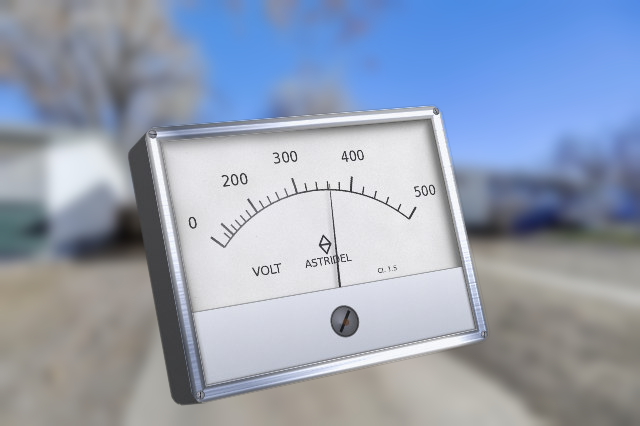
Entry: 360 V
